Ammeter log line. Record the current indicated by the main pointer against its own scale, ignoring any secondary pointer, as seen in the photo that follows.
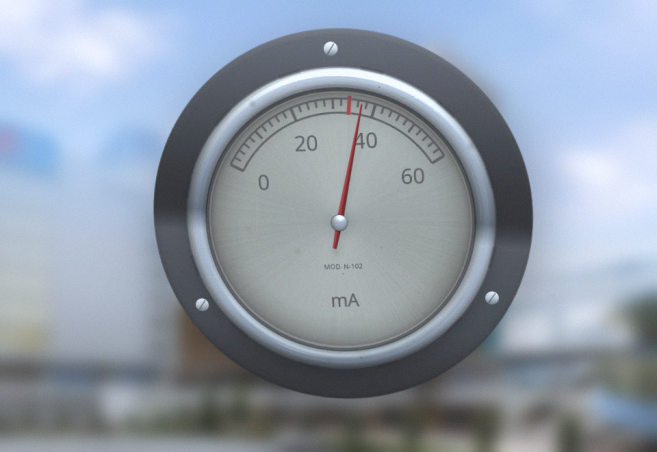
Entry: 37 mA
